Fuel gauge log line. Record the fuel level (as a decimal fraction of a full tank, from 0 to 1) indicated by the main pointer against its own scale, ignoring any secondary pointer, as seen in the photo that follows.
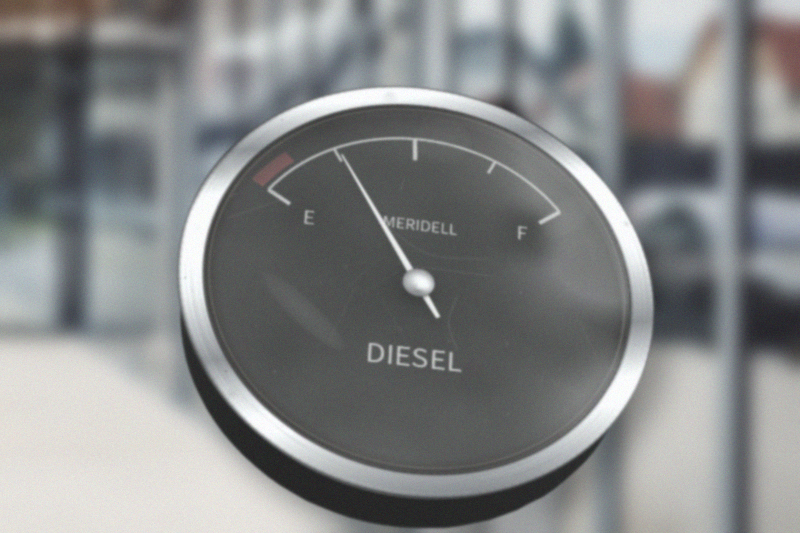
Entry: 0.25
